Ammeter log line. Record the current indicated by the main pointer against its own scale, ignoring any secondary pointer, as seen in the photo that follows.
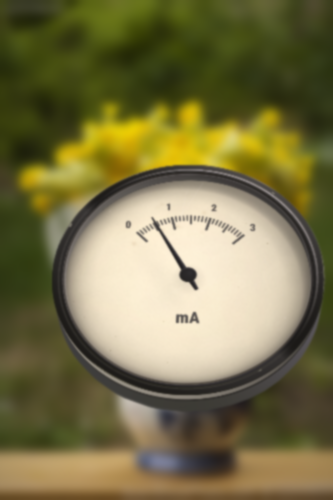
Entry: 0.5 mA
